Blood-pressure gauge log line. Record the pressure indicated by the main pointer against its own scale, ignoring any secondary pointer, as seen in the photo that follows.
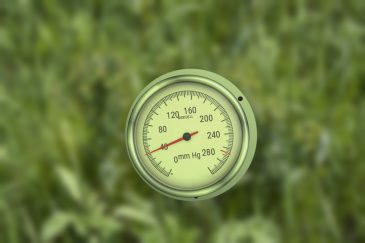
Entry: 40 mmHg
